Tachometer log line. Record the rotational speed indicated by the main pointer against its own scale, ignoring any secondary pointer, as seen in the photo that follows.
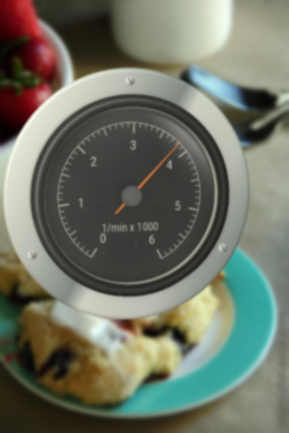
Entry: 3800 rpm
